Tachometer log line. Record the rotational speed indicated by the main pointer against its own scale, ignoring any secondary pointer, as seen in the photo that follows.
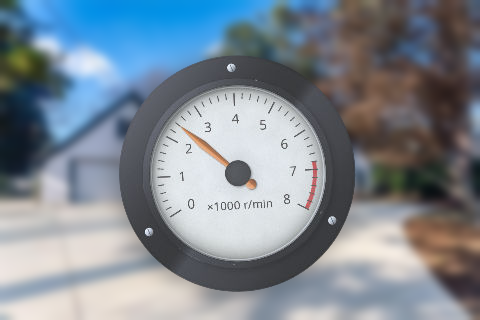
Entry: 2400 rpm
